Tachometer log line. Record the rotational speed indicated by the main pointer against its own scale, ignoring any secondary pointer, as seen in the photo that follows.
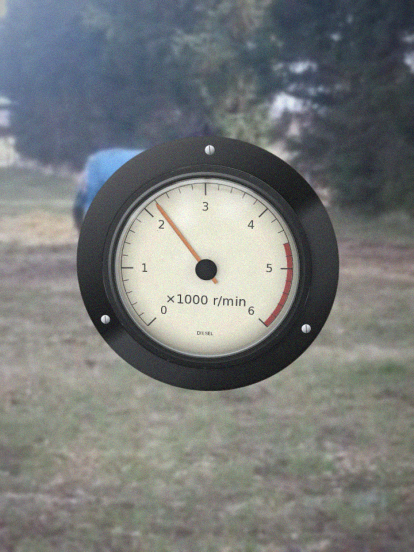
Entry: 2200 rpm
